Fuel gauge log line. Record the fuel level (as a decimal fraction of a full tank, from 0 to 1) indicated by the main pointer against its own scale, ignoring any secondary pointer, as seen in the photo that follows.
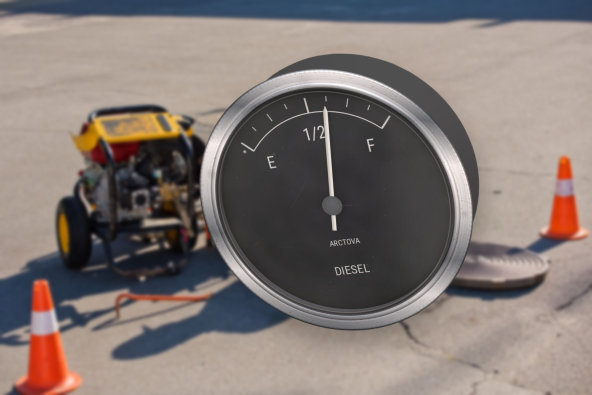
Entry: 0.625
